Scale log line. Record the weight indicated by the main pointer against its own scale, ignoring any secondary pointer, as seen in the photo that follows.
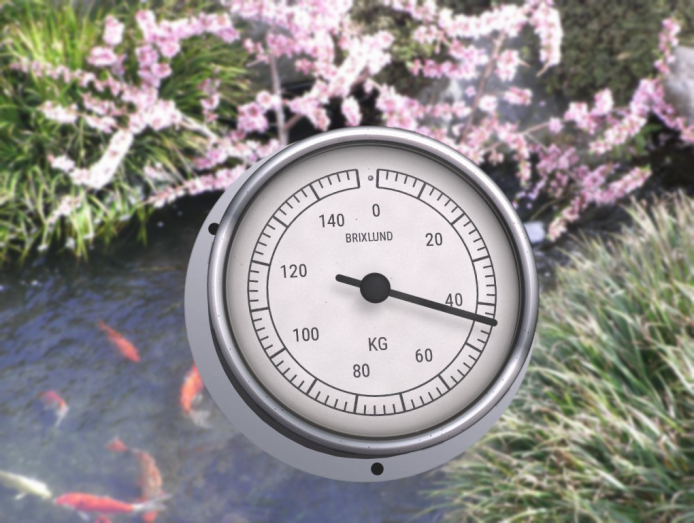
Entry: 44 kg
